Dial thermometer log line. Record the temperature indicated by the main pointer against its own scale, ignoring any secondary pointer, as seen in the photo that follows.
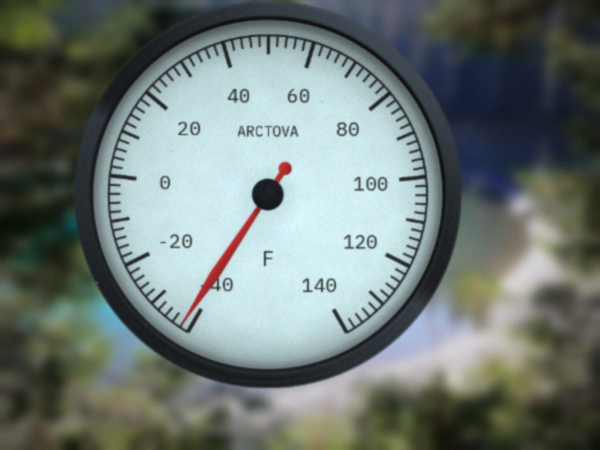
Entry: -38 °F
